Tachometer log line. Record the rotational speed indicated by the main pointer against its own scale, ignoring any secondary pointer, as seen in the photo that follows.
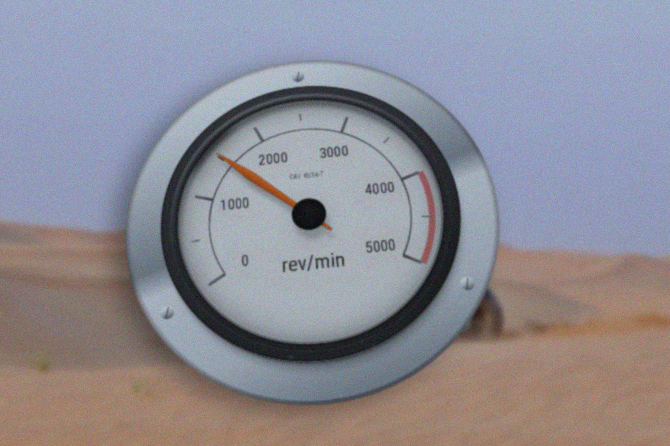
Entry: 1500 rpm
